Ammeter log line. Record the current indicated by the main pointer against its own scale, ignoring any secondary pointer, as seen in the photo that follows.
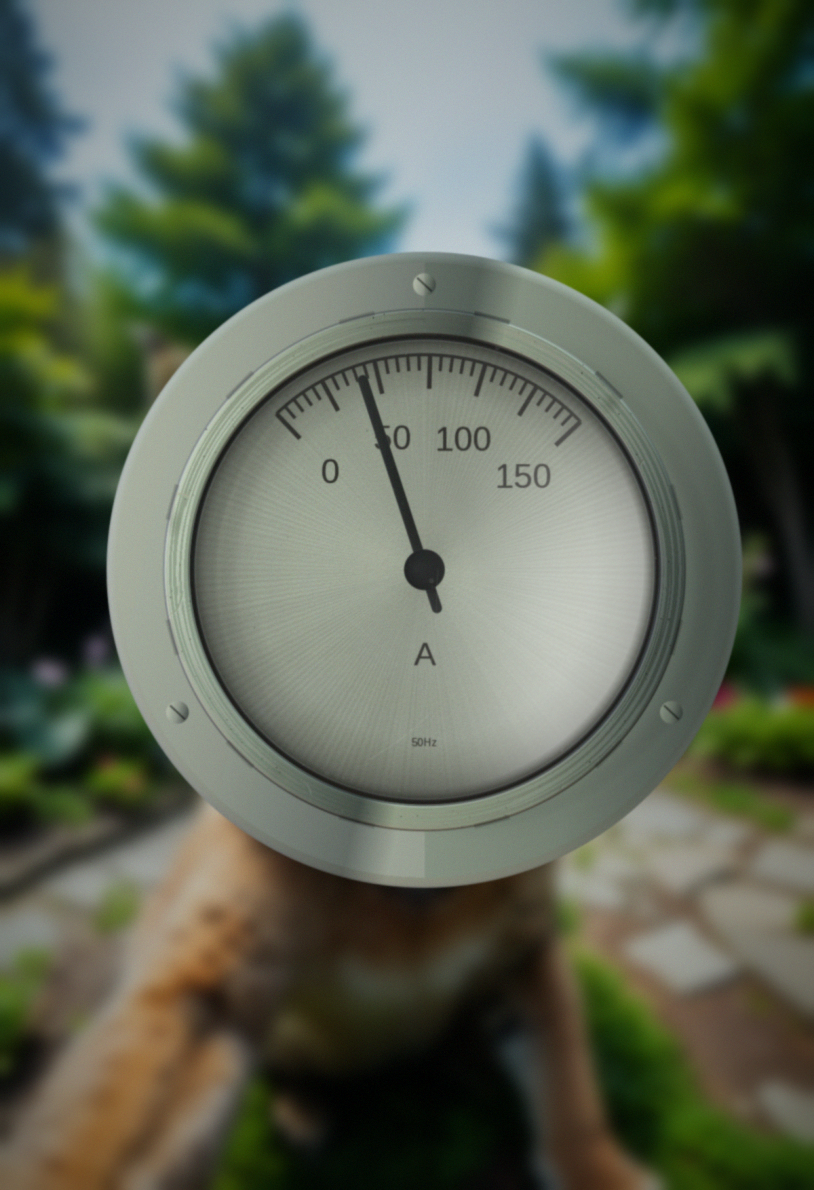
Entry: 42.5 A
